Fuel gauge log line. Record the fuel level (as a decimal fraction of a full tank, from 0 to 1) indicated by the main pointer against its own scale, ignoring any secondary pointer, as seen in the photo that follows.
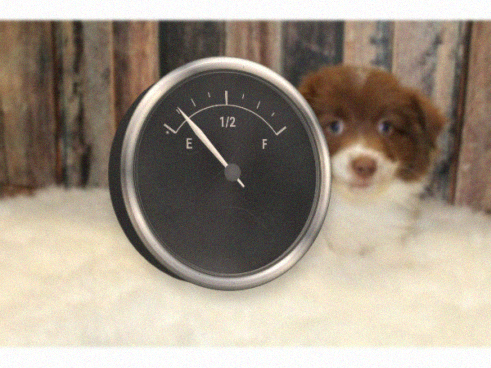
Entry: 0.125
